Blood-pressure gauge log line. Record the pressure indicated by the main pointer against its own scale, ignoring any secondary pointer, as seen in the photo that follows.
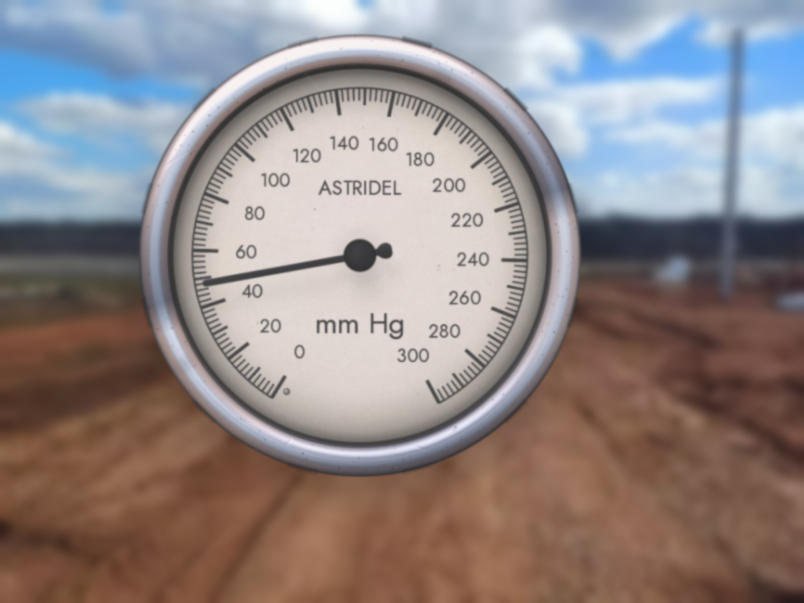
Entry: 48 mmHg
